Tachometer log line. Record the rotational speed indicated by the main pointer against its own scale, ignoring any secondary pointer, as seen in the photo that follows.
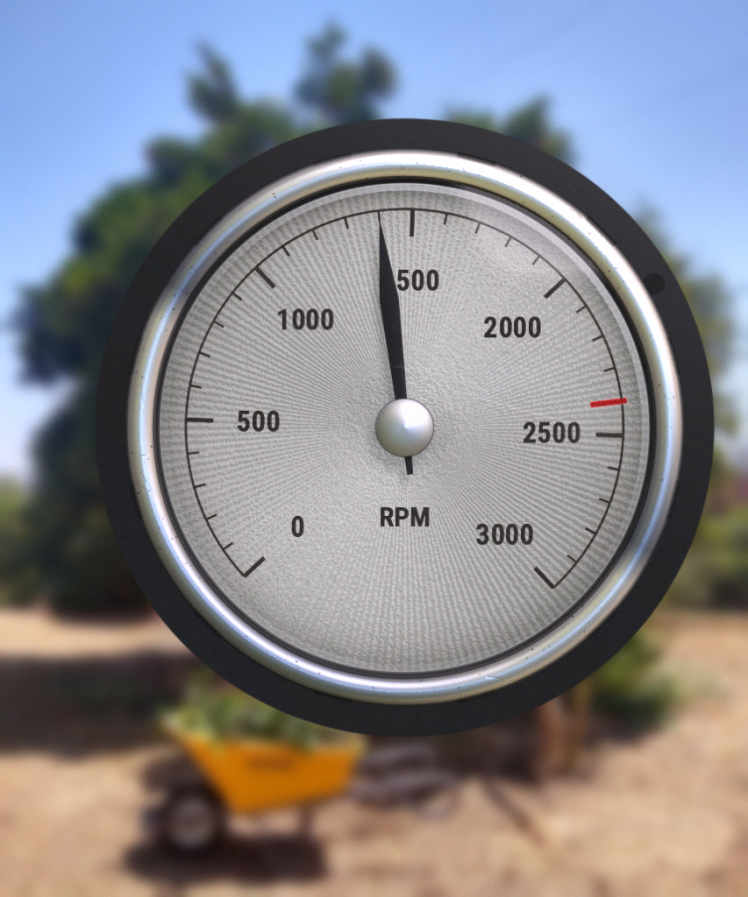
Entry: 1400 rpm
